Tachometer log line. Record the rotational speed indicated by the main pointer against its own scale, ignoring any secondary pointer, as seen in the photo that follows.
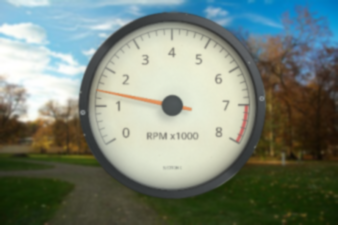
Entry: 1400 rpm
